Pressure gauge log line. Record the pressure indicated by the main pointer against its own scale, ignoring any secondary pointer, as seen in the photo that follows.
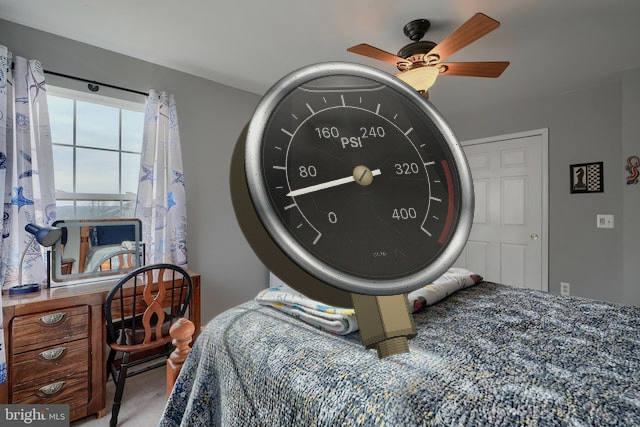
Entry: 50 psi
